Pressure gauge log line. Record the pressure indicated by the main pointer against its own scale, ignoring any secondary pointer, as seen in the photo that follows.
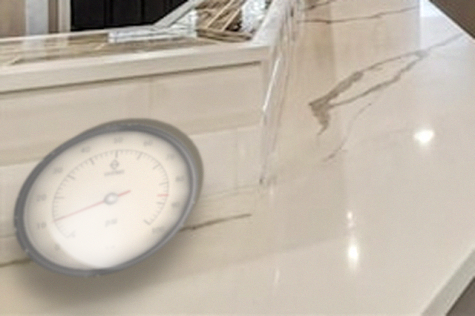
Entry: 10 psi
